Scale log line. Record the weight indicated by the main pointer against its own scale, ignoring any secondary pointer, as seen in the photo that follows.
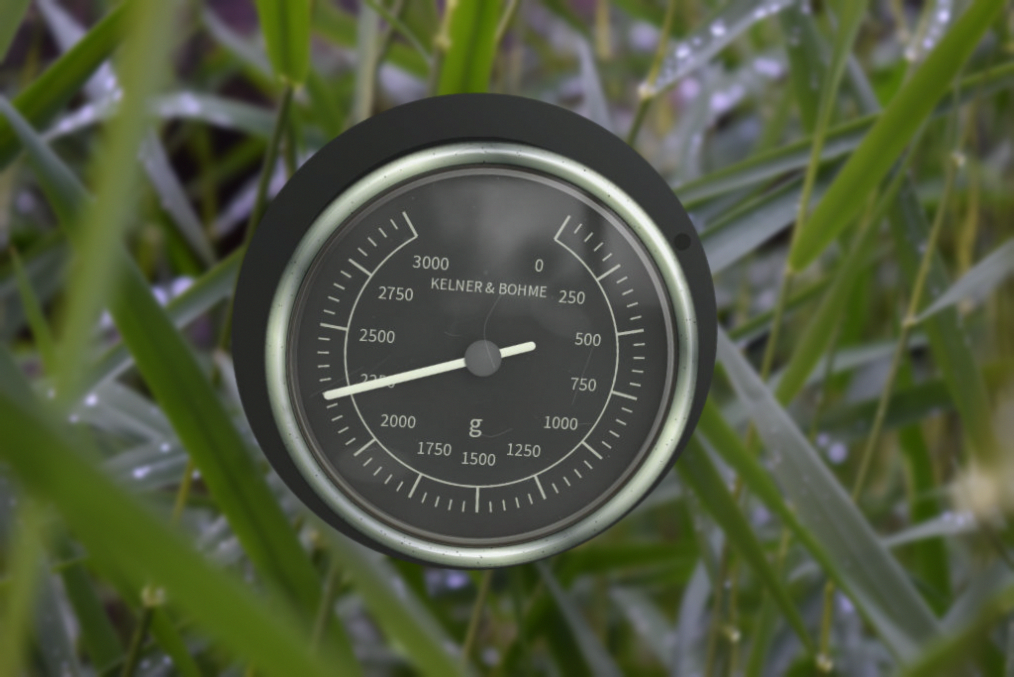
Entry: 2250 g
